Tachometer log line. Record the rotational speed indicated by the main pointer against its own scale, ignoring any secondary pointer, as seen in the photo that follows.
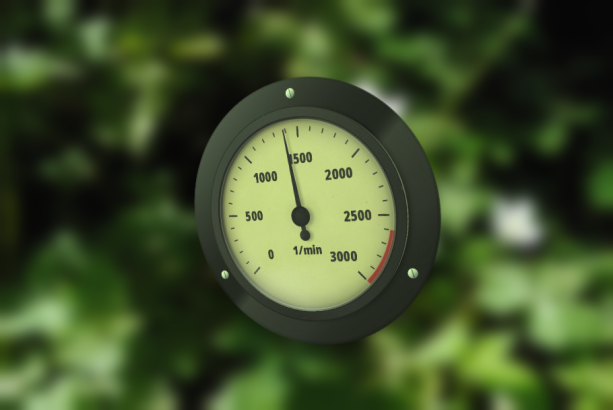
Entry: 1400 rpm
